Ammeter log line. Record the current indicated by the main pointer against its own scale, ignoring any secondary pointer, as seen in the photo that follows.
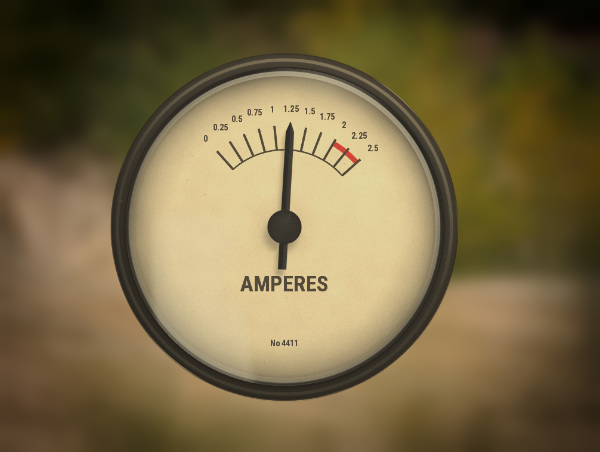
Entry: 1.25 A
